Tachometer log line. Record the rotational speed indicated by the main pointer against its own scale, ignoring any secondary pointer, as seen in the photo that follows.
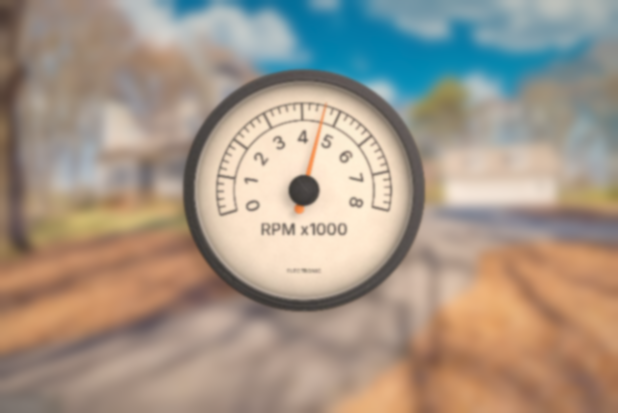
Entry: 4600 rpm
